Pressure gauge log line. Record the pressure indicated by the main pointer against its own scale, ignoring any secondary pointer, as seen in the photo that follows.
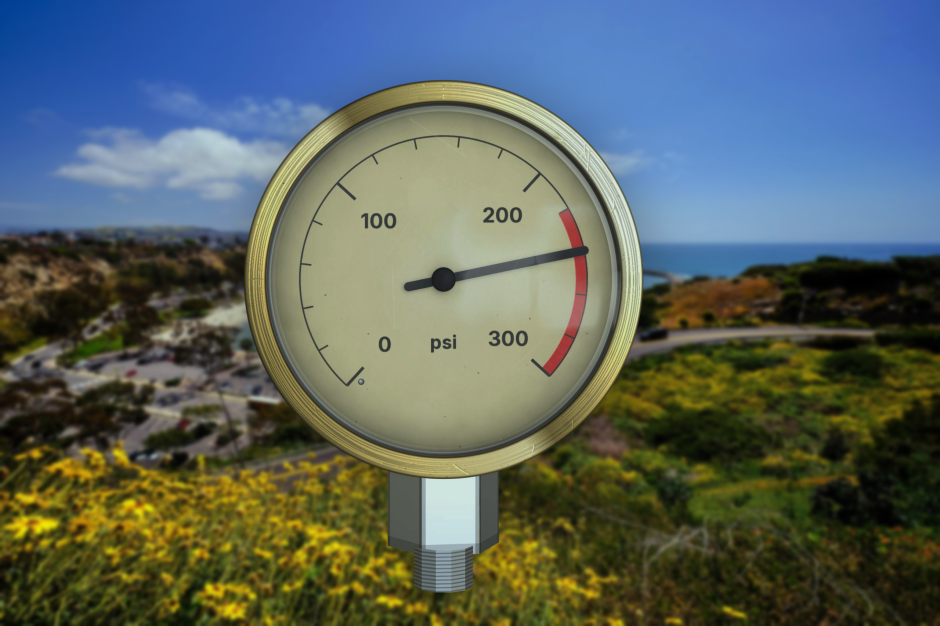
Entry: 240 psi
